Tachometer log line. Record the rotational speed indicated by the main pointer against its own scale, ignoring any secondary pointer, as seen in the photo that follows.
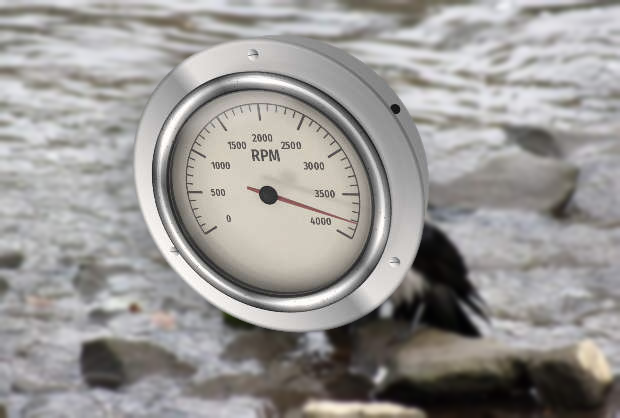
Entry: 3800 rpm
